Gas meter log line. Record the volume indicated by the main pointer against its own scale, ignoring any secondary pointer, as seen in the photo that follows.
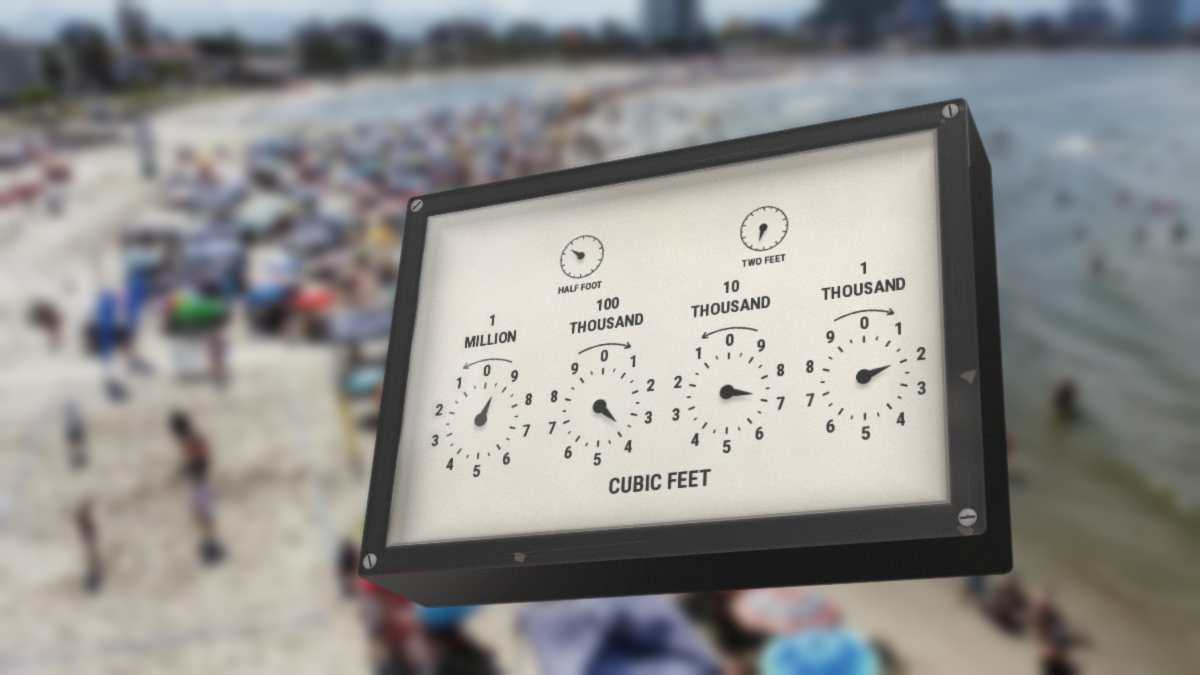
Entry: 937200 ft³
